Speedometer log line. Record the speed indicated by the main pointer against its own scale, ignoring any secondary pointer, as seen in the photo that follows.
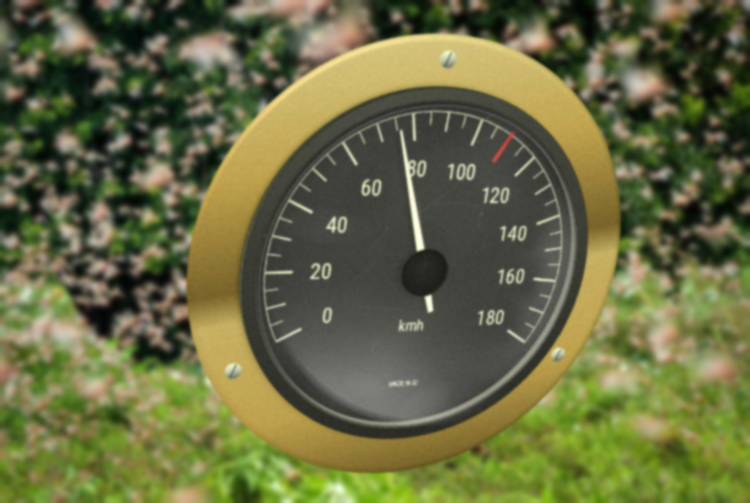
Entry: 75 km/h
